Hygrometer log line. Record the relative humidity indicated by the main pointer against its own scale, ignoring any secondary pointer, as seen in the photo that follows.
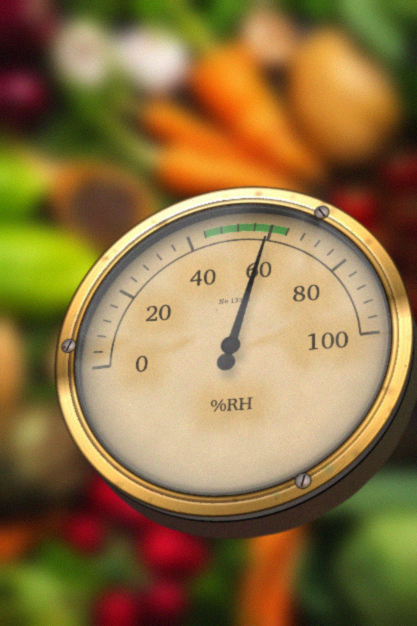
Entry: 60 %
